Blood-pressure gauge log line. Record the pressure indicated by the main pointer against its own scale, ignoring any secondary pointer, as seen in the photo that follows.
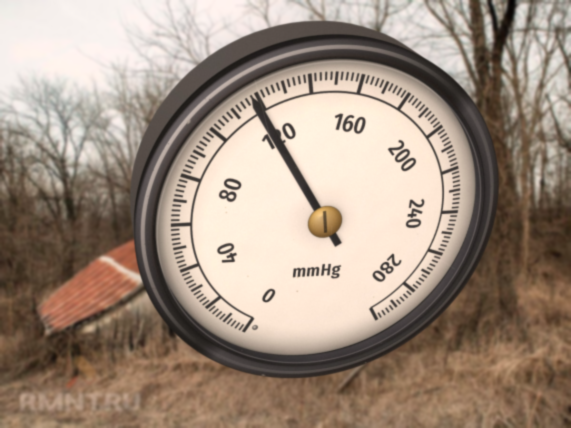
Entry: 118 mmHg
